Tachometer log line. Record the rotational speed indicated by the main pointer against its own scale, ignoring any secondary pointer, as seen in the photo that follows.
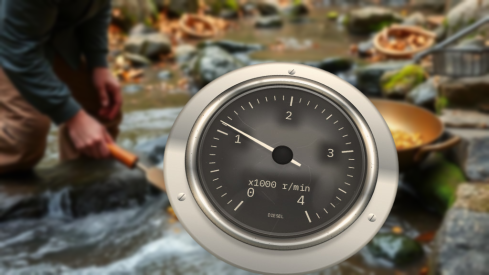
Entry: 1100 rpm
